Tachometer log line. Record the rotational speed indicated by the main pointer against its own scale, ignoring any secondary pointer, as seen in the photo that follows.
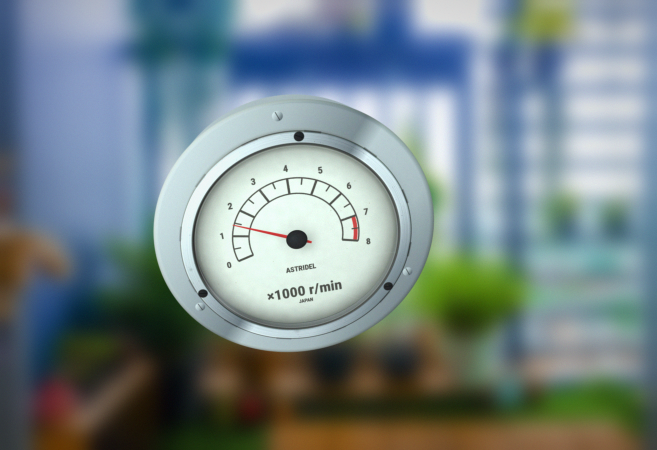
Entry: 1500 rpm
